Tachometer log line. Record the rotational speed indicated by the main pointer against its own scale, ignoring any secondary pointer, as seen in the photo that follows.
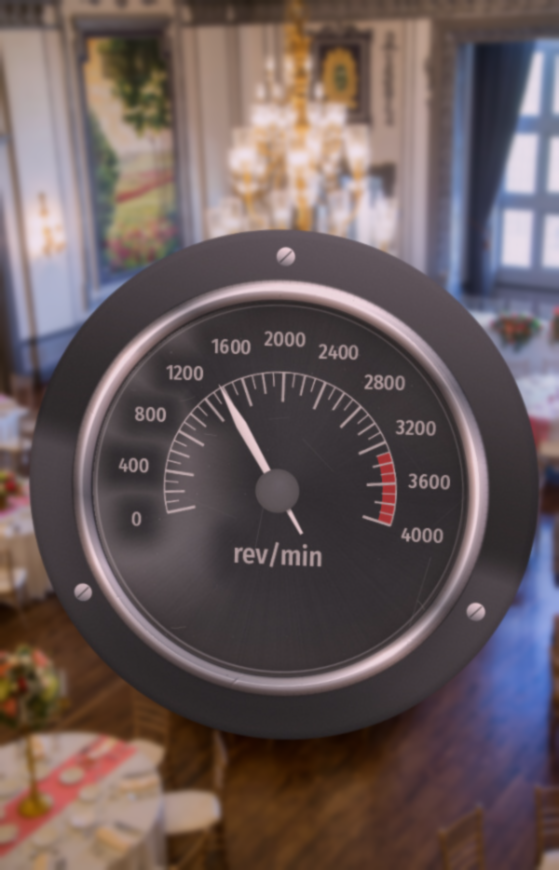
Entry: 1400 rpm
